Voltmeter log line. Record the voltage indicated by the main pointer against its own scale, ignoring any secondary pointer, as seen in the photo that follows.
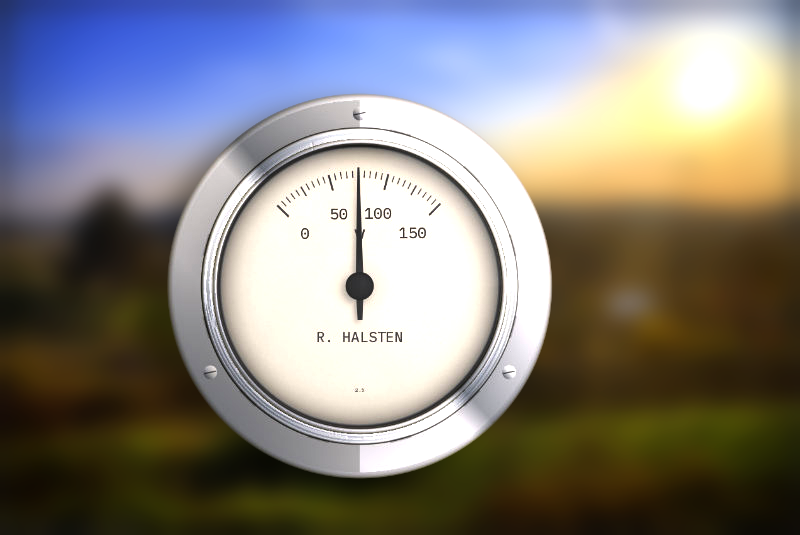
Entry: 75 V
